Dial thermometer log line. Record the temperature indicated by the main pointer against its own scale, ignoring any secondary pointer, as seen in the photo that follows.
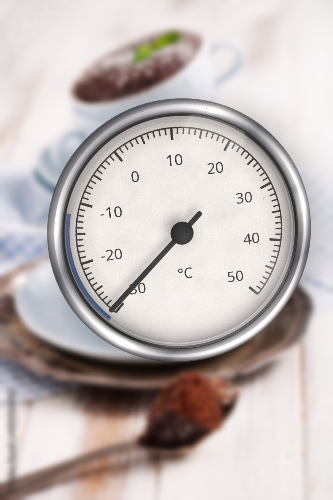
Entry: -29 °C
